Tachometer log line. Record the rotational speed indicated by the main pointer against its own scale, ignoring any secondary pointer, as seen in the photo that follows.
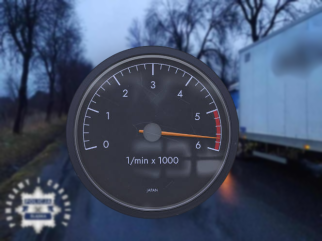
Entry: 5700 rpm
